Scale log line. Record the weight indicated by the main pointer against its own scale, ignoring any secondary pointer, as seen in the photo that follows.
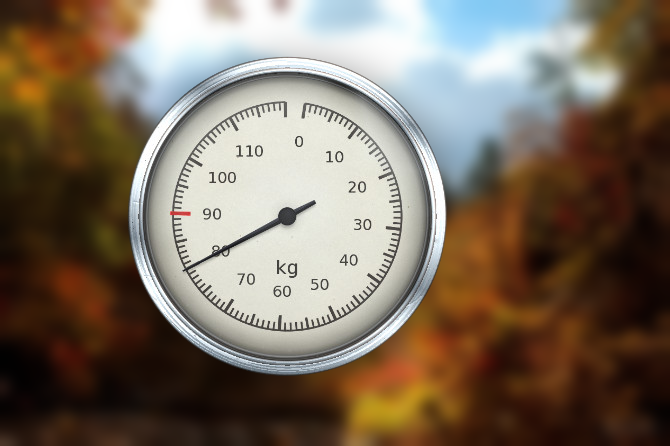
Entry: 80 kg
